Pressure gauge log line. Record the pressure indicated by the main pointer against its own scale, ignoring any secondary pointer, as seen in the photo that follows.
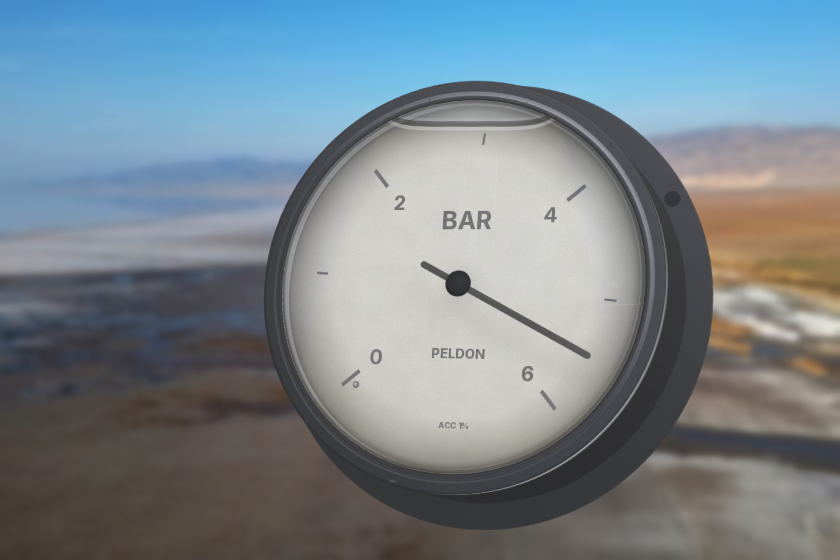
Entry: 5.5 bar
